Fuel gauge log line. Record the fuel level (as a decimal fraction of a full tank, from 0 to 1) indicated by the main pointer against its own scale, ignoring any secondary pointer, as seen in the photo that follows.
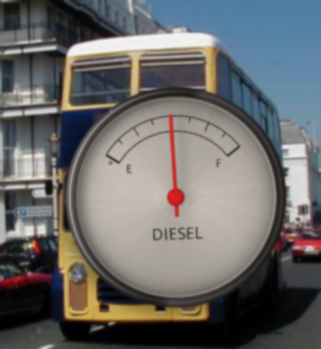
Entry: 0.5
